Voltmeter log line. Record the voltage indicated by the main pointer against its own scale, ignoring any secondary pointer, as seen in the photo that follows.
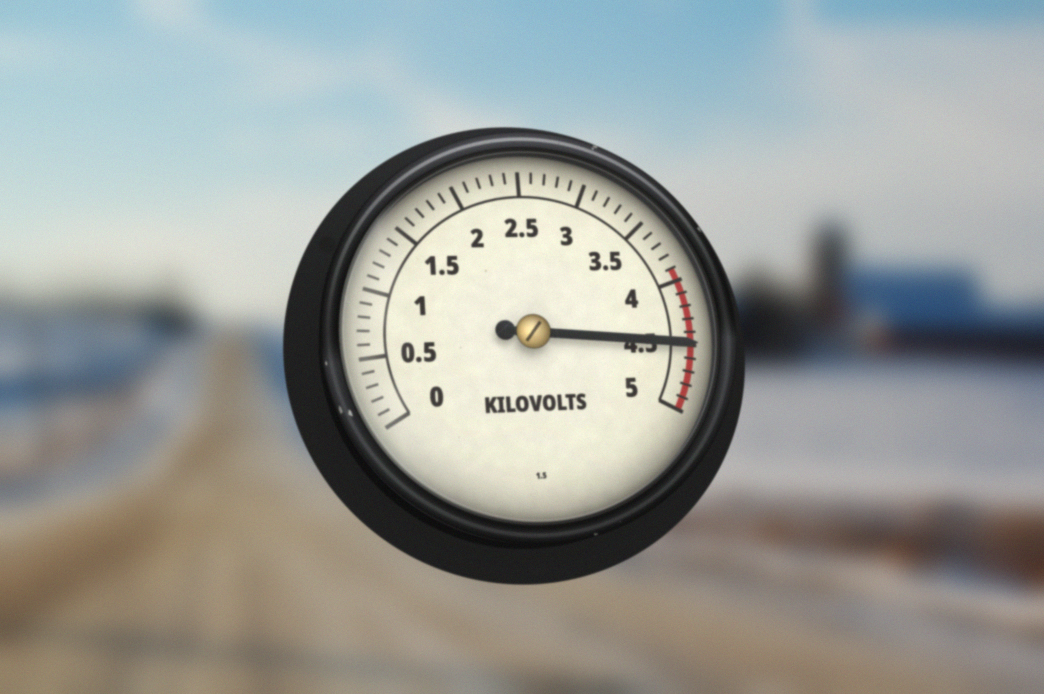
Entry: 4.5 kV
